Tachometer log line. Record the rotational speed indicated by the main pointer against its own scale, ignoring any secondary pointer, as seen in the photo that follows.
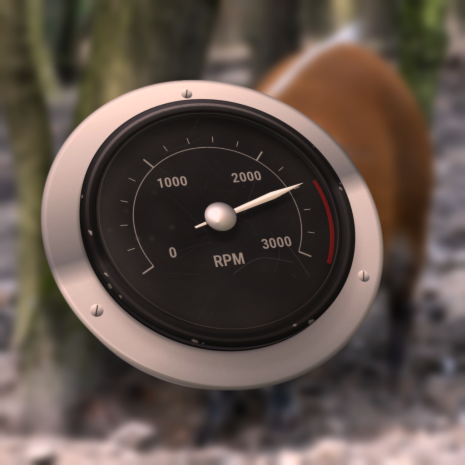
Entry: 2400 rpm
